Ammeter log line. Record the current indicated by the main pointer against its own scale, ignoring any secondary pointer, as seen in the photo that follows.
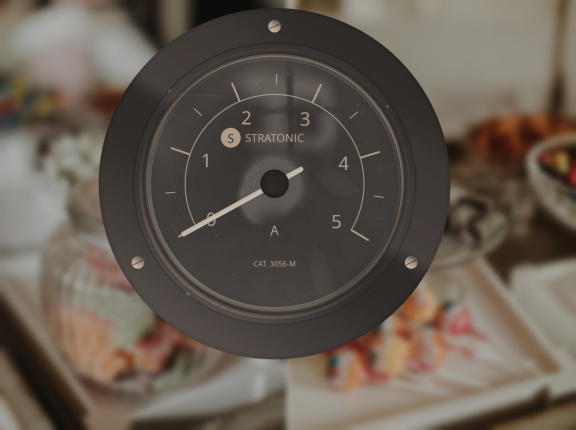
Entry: 0 A
